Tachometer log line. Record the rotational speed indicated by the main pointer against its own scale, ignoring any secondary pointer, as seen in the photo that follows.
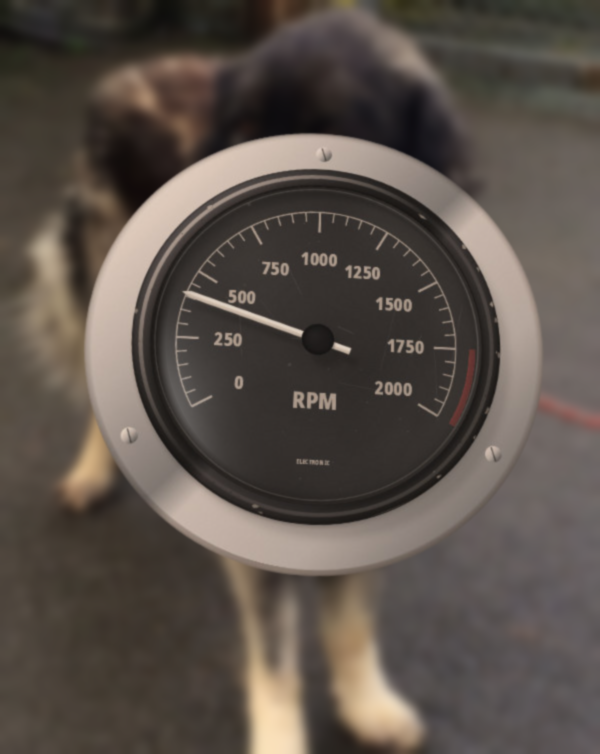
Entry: 400 rpm
